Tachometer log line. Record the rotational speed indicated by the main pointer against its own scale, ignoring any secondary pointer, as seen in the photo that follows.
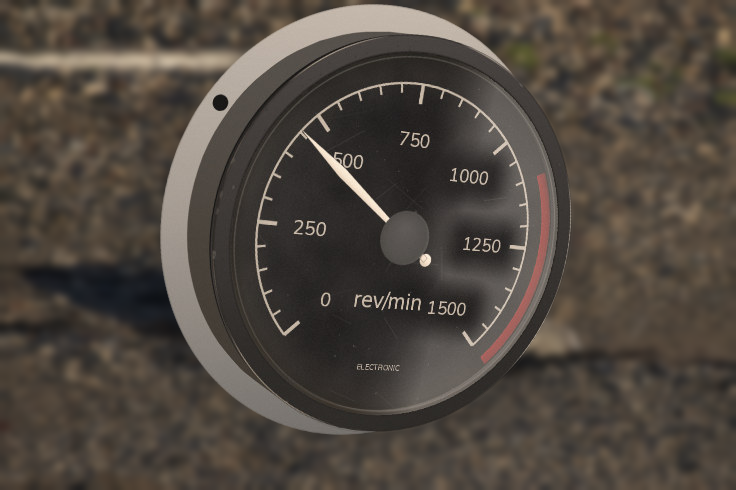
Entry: 450 rpm
